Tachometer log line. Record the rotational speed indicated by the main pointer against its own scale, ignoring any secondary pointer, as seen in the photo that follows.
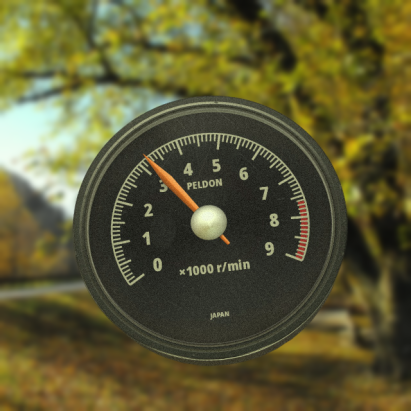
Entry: 3200 rpm
